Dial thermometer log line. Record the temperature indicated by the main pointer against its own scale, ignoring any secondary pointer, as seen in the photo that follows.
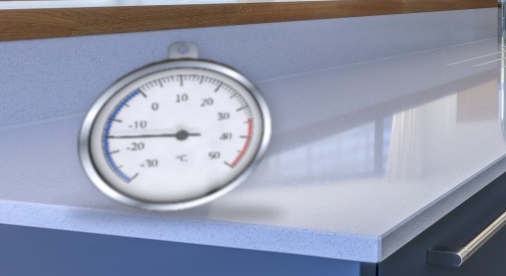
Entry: -15 °C
